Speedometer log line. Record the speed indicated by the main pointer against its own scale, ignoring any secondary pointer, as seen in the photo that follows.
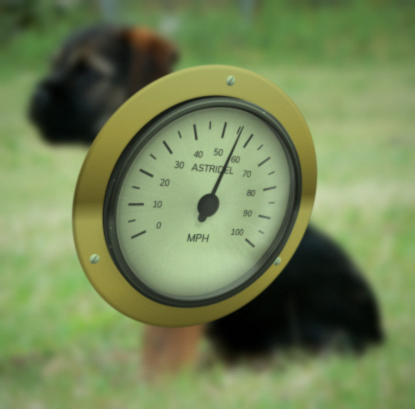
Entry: 55 mph
